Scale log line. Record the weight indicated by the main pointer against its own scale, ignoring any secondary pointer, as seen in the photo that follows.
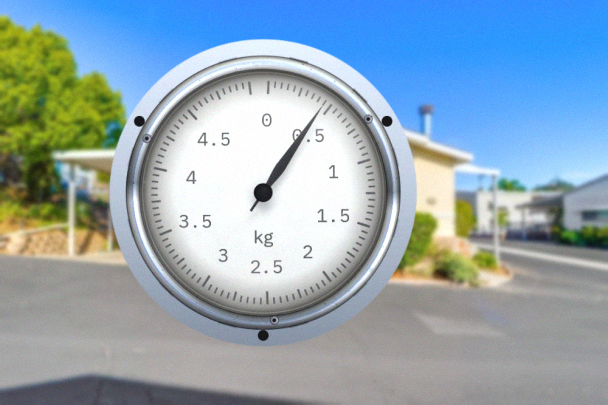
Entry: 0.45 kg
